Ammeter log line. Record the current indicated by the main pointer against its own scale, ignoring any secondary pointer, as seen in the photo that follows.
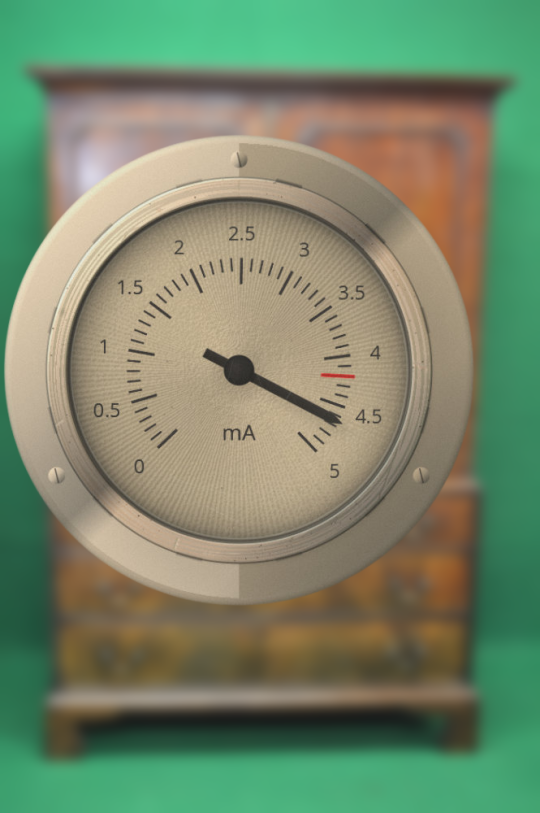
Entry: 4.65 mA
